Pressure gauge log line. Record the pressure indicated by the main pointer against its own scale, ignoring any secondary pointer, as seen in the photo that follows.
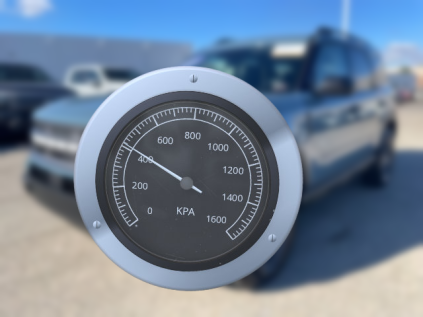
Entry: 420 kPa
